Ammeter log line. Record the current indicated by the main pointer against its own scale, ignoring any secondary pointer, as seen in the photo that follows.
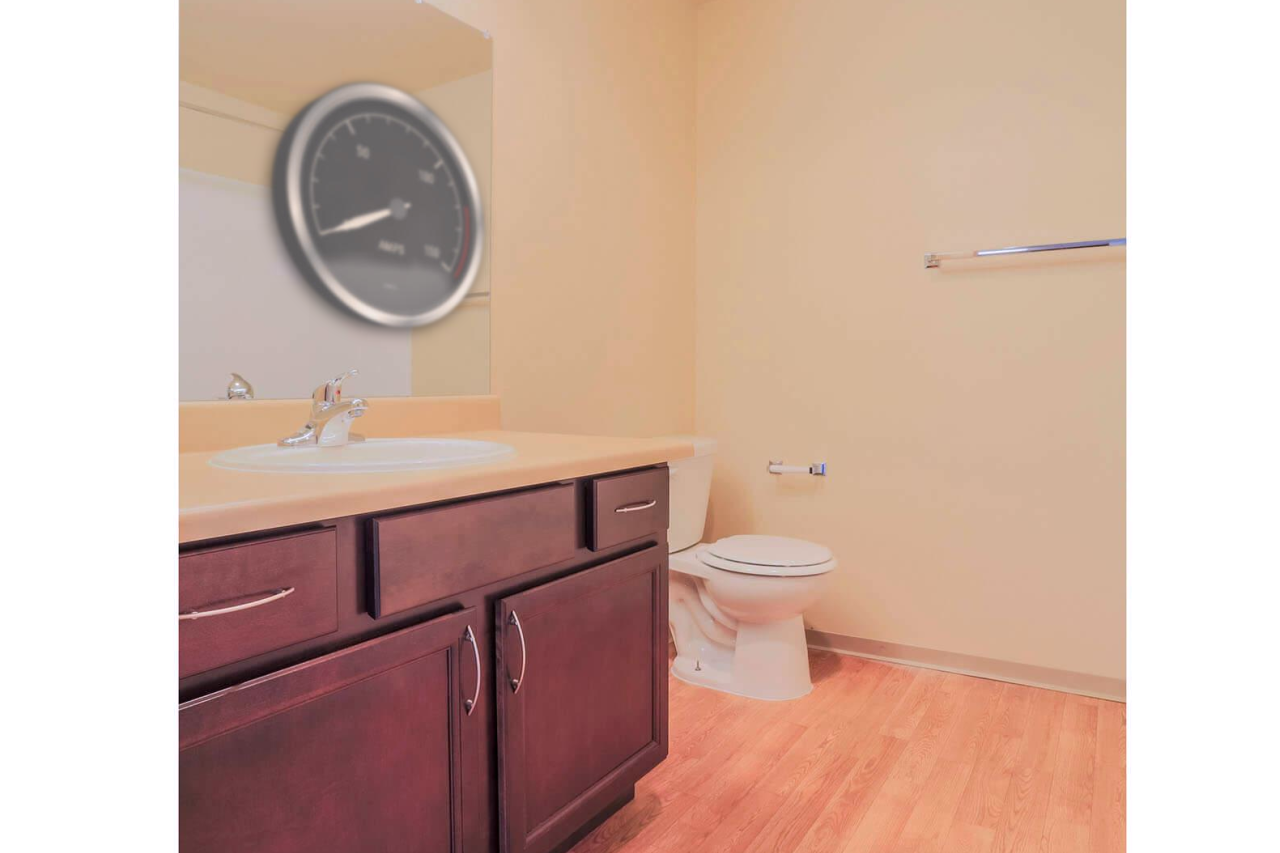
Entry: 0 A
